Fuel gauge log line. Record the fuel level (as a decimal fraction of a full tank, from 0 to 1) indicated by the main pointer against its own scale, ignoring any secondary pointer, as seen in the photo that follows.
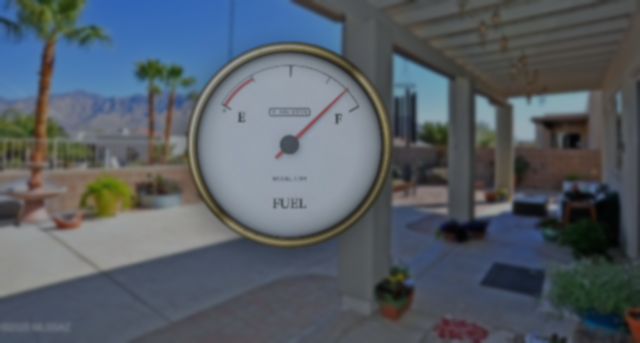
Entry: 0.875
